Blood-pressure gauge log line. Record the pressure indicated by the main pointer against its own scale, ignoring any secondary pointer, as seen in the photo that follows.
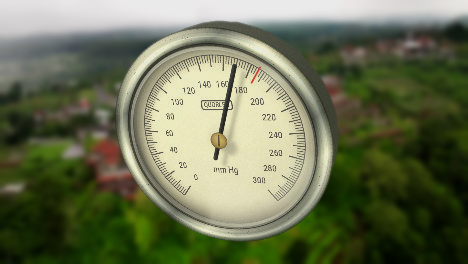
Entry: 170 mmHg
